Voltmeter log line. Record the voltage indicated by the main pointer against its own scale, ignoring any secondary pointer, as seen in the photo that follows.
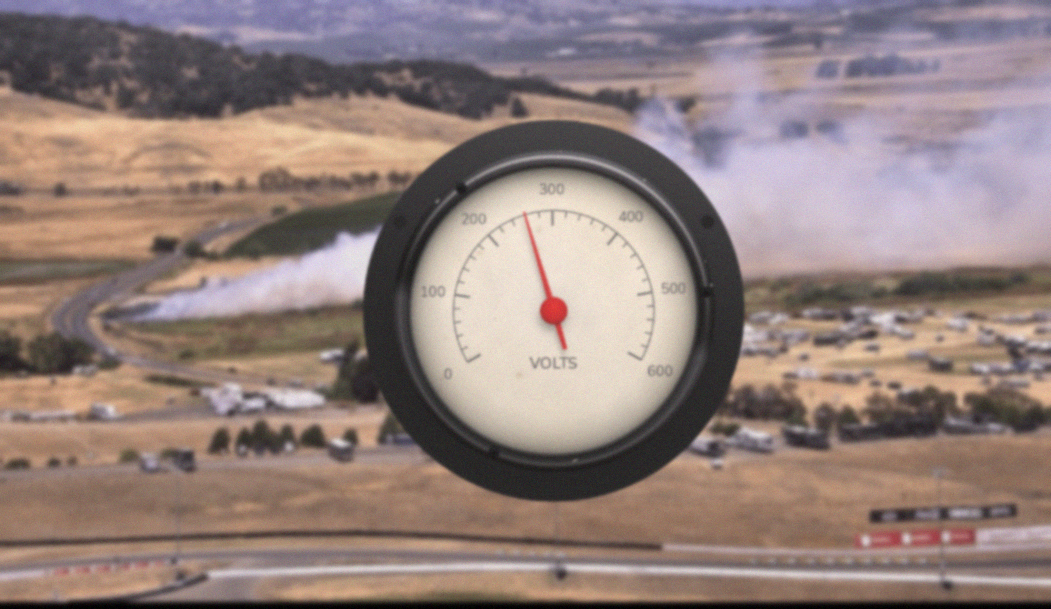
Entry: 260 V
